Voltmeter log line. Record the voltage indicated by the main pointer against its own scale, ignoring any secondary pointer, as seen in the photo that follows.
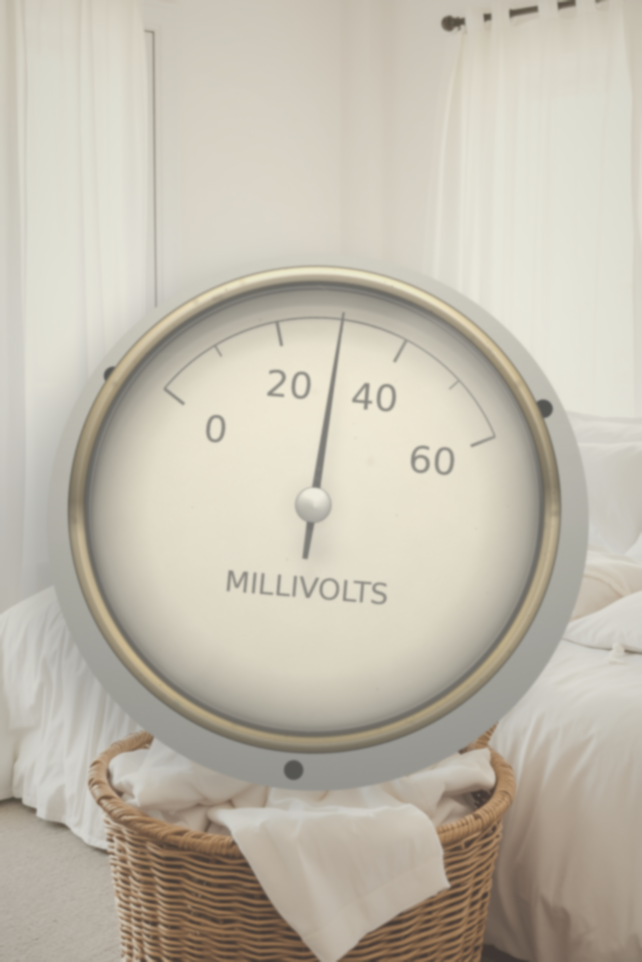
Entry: 30 mV
